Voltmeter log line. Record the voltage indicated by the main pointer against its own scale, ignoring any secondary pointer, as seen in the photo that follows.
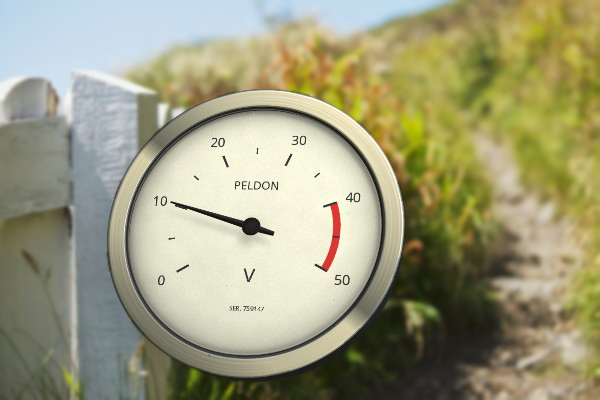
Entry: 10 V
